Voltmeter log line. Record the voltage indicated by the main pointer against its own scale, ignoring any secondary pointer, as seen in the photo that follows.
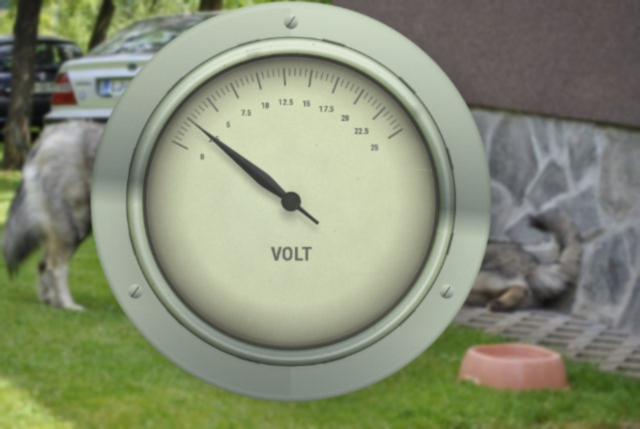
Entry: 2.5 V
